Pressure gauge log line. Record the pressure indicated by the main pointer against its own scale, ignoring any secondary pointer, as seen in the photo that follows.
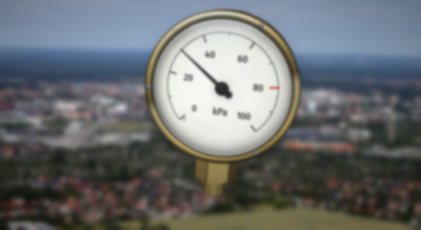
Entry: 30 kPa
